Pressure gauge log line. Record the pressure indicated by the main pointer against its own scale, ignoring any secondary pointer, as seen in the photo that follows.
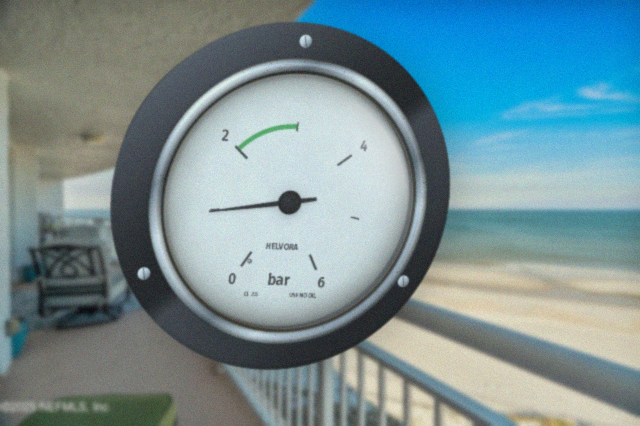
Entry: 1 bar
